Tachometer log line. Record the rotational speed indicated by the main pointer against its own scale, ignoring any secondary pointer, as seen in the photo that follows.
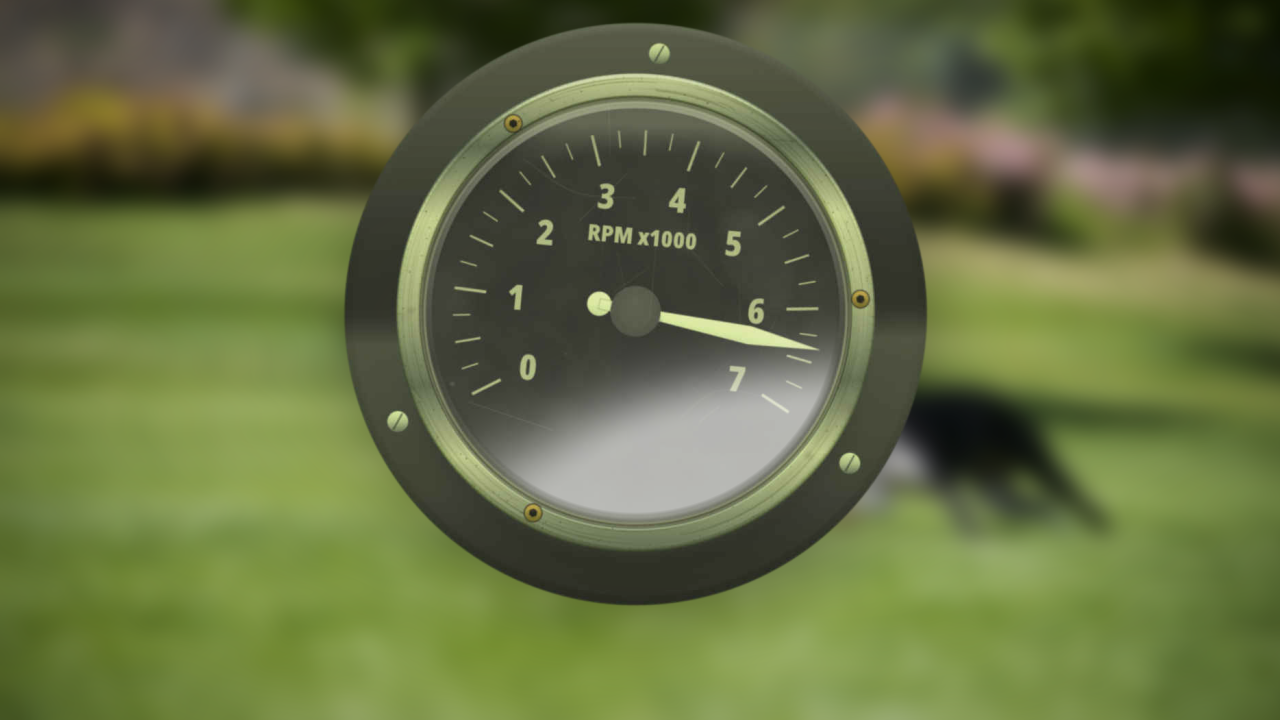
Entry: 6375 rpm
